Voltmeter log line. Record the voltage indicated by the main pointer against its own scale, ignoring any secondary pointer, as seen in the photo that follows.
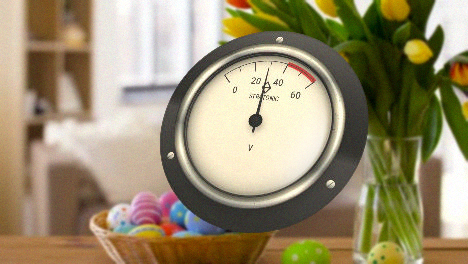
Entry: 30 V
